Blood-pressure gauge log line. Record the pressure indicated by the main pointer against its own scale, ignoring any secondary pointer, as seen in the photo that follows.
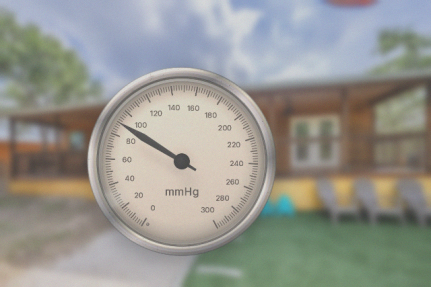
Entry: 90 mmHg
